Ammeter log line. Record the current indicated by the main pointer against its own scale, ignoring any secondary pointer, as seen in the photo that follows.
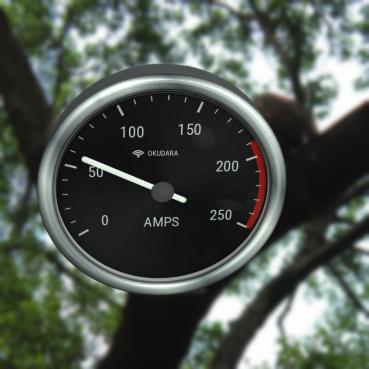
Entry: 60 A
